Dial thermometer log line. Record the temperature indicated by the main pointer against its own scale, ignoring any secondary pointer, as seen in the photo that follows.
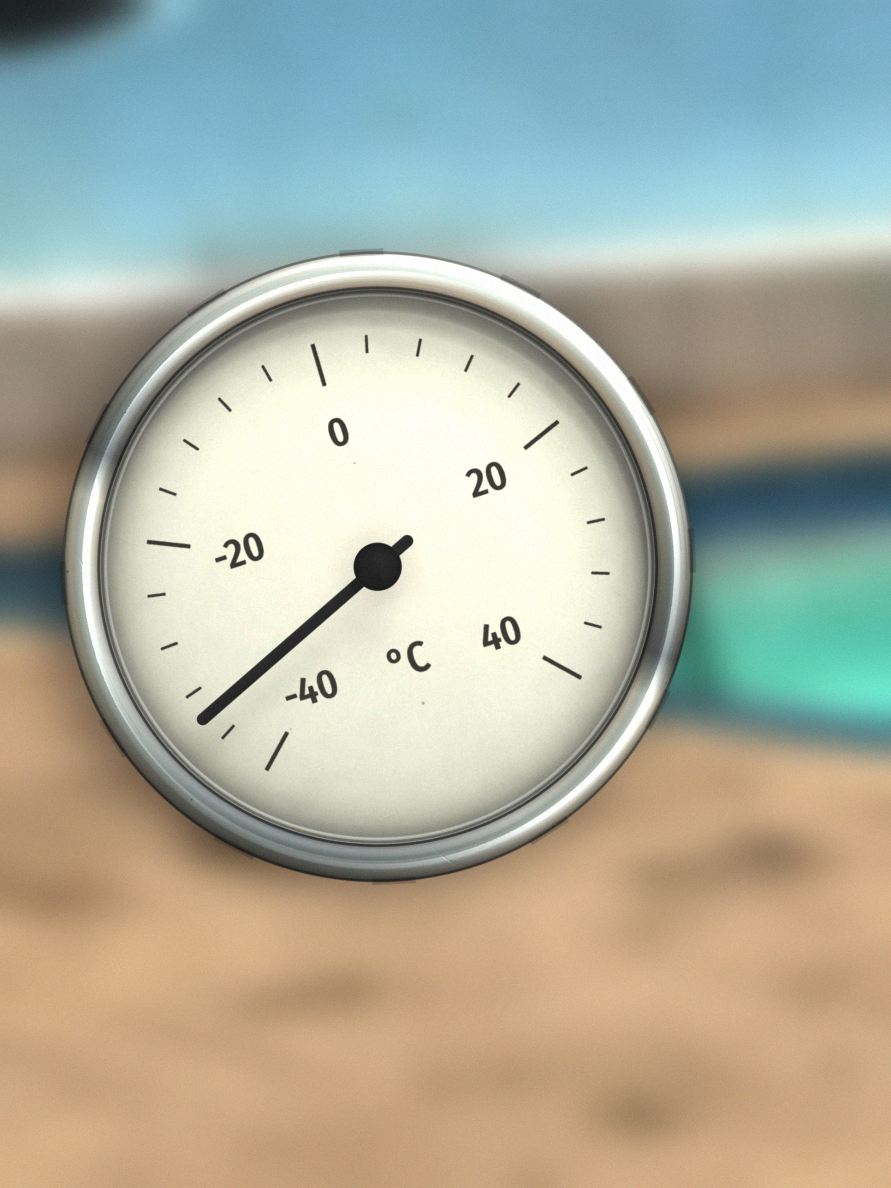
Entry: -34 °C
